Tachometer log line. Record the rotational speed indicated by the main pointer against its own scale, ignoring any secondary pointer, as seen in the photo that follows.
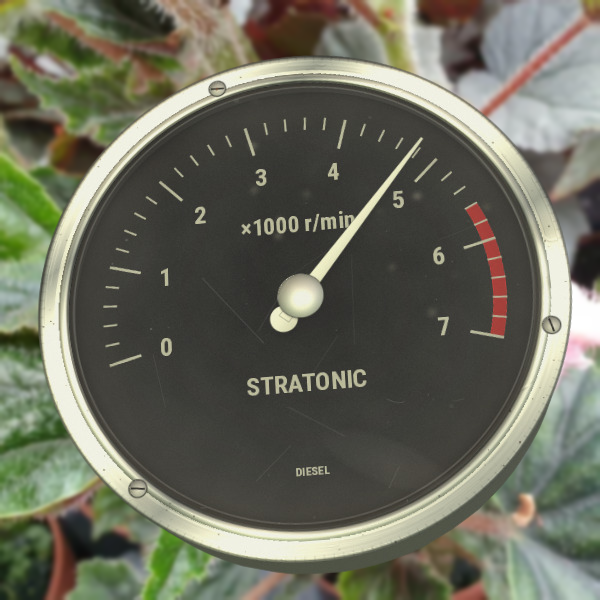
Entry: 4800 rpm
